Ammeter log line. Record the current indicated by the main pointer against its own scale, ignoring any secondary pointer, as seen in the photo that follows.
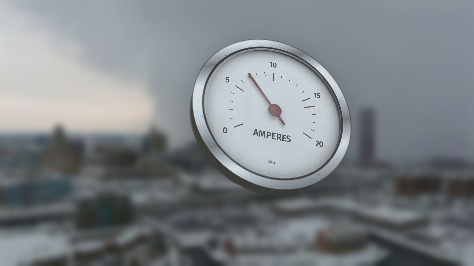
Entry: 7 A
